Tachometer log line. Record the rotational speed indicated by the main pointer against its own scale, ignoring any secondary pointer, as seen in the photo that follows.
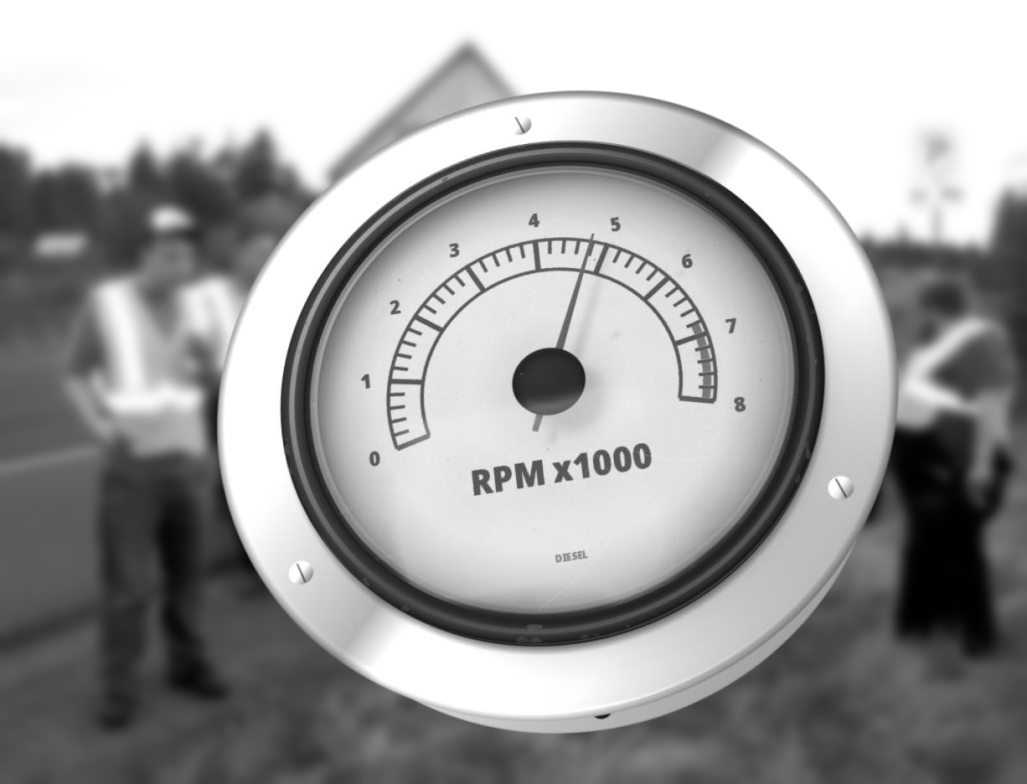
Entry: 4800 rpm
